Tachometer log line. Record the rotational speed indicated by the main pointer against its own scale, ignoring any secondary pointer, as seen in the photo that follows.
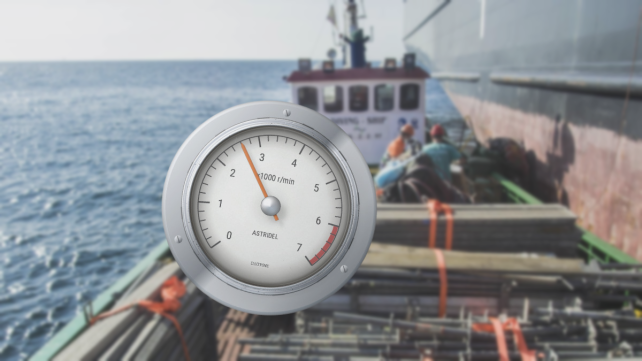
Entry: 2600 rpm
